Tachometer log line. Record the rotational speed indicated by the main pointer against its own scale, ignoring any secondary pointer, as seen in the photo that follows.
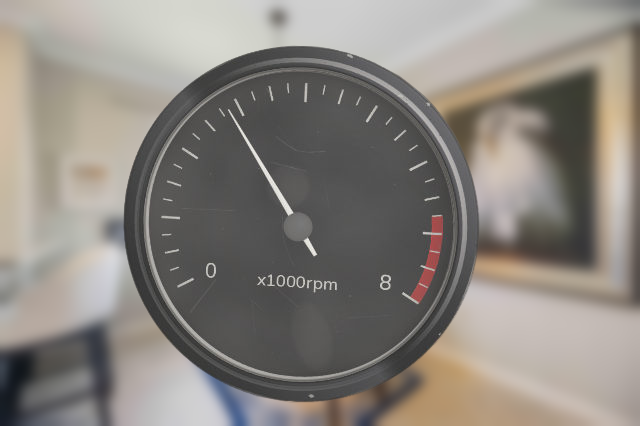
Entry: 2875 rpm
